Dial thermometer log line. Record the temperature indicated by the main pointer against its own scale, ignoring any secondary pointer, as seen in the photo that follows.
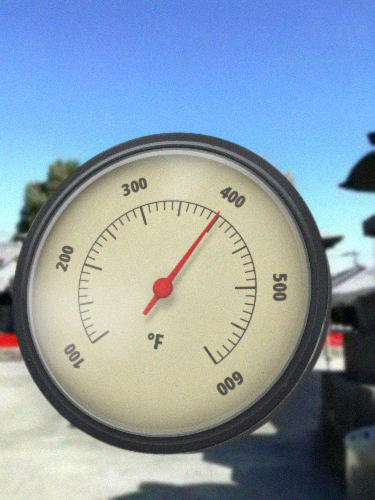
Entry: 400 °F
